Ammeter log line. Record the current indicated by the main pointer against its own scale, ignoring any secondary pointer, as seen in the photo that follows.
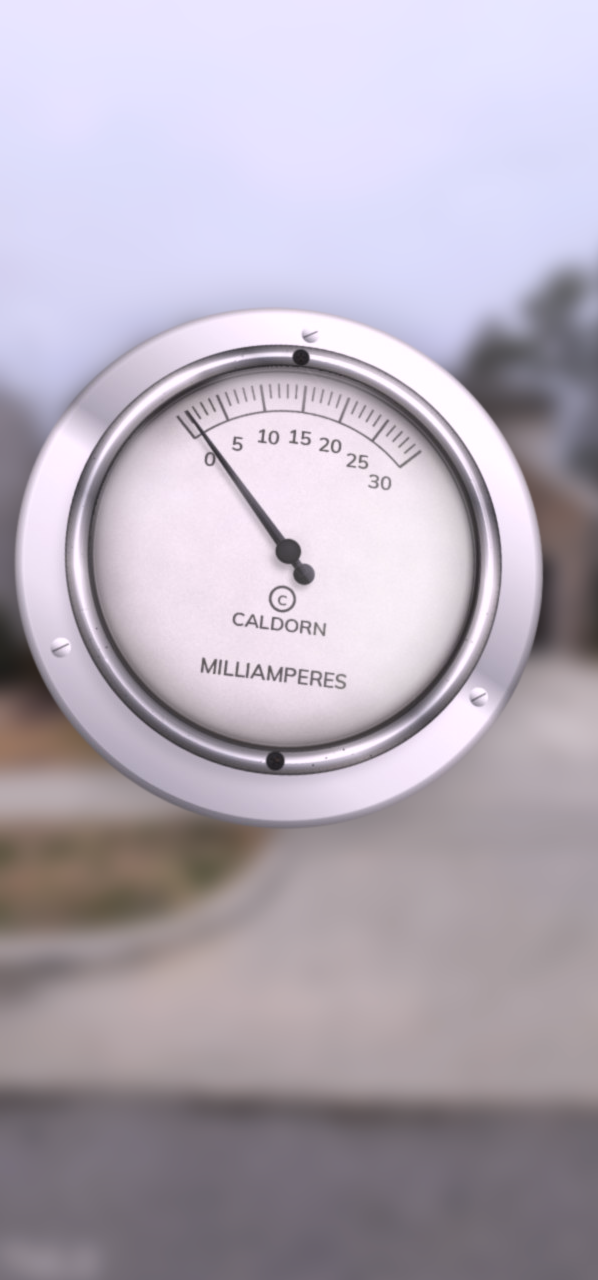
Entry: 1 mA
